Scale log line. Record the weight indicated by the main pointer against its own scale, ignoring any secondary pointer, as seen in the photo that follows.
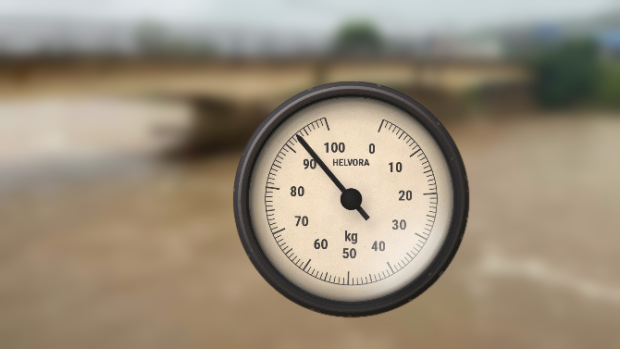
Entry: 93 kg
